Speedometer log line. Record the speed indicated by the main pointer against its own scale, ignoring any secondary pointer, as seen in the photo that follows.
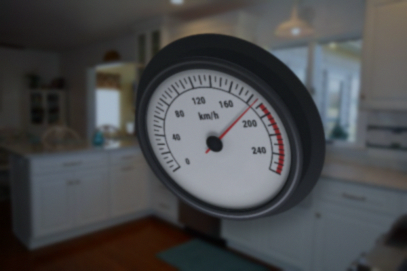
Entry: 185 km/h
